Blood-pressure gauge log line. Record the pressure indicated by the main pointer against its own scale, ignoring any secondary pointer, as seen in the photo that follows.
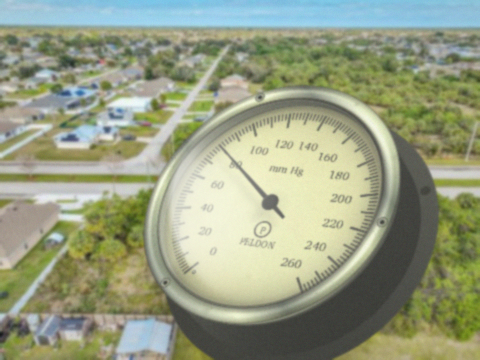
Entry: 80 mmHg
